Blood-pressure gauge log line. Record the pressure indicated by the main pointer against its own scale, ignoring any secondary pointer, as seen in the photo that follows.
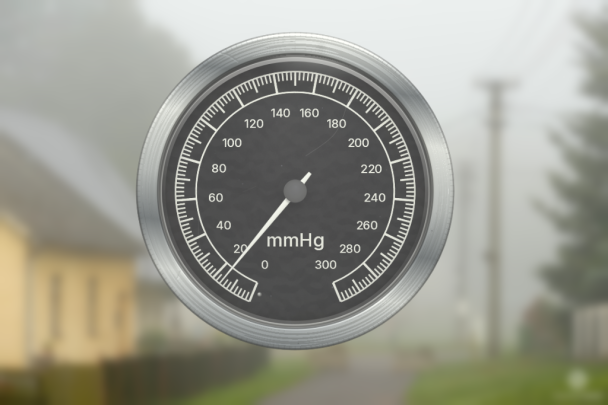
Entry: 16 mmHg
